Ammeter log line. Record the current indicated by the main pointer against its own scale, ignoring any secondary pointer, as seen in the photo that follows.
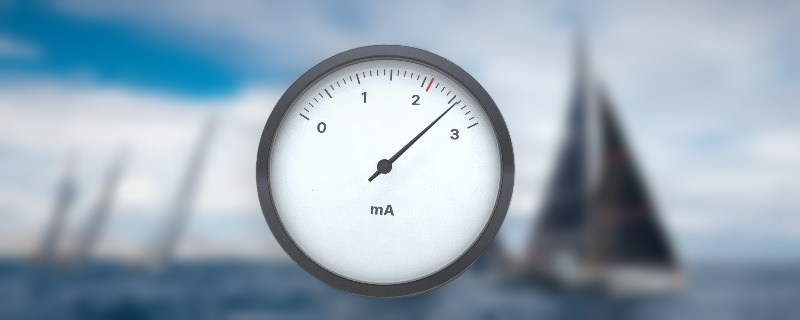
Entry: 2.6 mA
